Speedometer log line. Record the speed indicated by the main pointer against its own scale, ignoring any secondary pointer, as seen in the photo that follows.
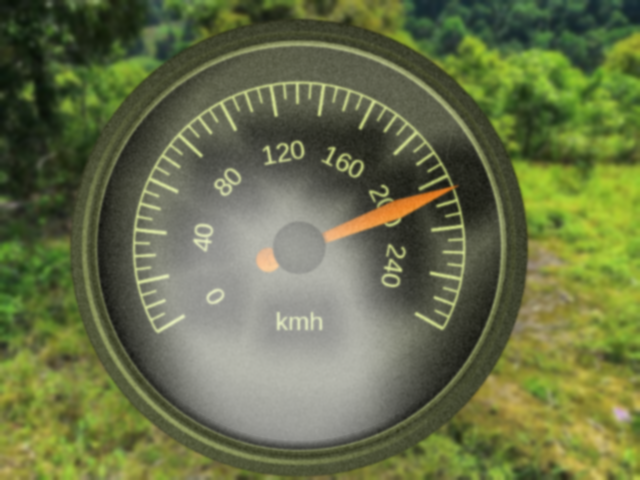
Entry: 205 km/h
